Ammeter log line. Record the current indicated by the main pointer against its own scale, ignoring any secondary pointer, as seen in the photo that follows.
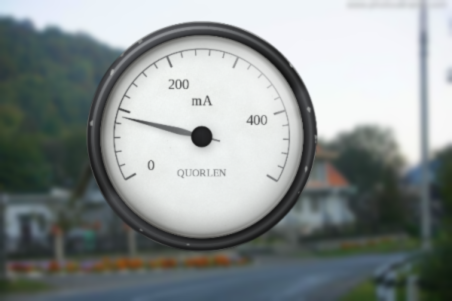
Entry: 90 mA
